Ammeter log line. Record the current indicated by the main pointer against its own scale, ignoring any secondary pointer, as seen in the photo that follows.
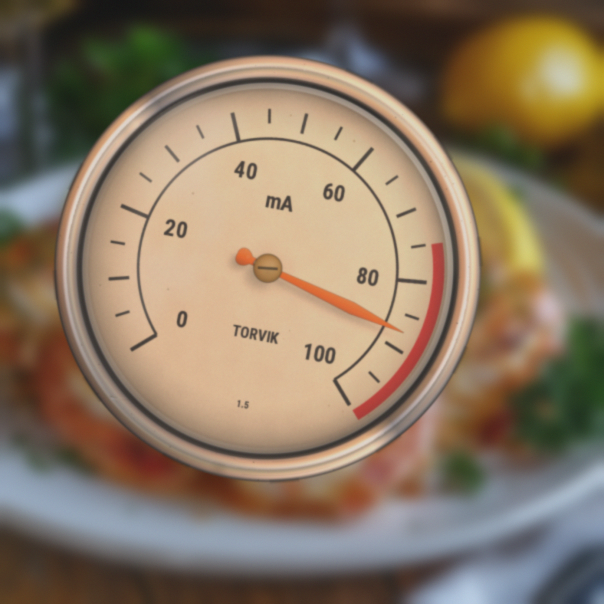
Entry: 87.5 mA
